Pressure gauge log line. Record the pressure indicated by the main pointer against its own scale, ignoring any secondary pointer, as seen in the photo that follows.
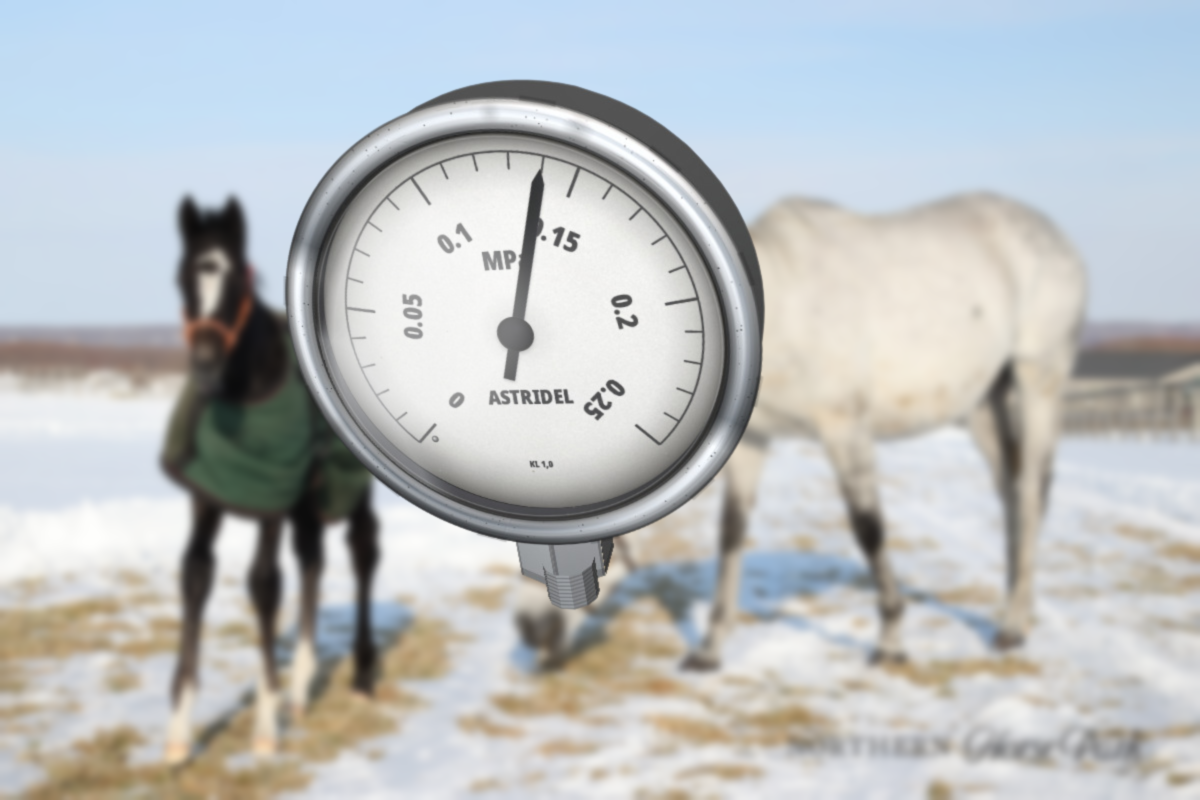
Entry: 0.14 MPa
